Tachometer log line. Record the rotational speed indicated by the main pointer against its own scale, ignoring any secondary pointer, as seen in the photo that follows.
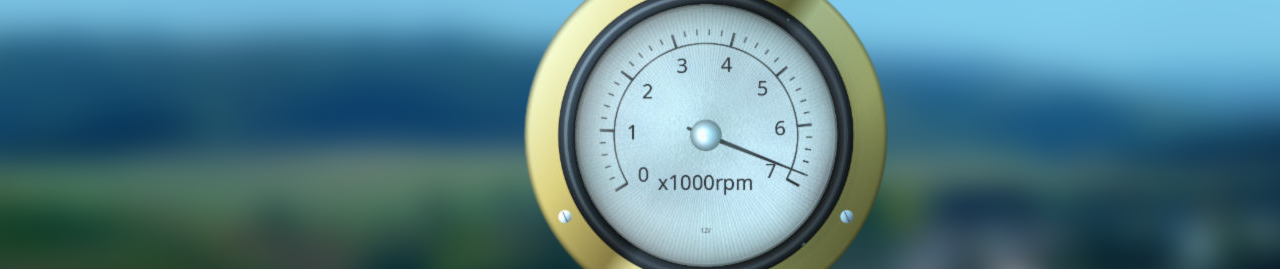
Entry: 6800 rpm
